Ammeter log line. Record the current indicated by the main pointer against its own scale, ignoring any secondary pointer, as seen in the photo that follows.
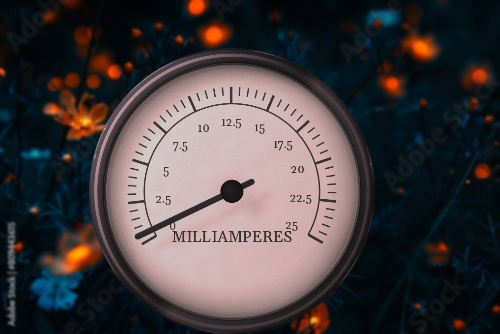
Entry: 0.5 mA
